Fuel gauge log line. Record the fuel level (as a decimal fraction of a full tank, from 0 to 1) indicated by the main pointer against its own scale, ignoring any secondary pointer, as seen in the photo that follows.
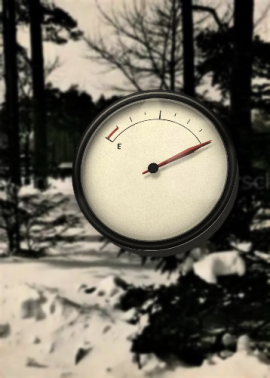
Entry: 1
